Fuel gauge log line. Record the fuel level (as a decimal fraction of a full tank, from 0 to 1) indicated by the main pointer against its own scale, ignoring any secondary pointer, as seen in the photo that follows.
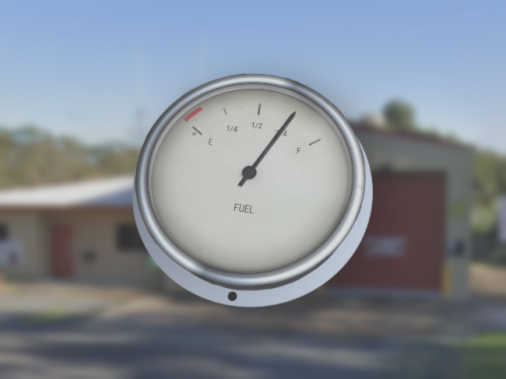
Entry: 0.75
